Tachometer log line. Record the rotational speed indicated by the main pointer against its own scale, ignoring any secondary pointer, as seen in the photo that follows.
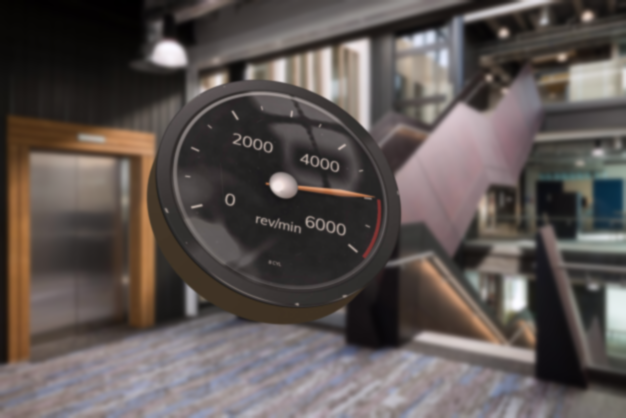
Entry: 5000 rpm
